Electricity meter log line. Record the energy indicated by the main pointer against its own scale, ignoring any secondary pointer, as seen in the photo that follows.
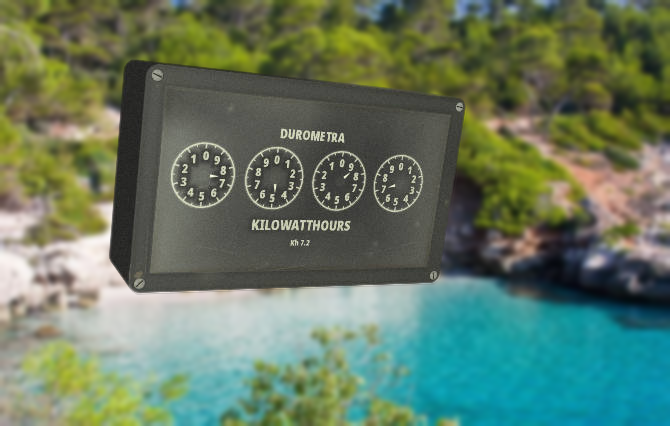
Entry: 7487 kWh
